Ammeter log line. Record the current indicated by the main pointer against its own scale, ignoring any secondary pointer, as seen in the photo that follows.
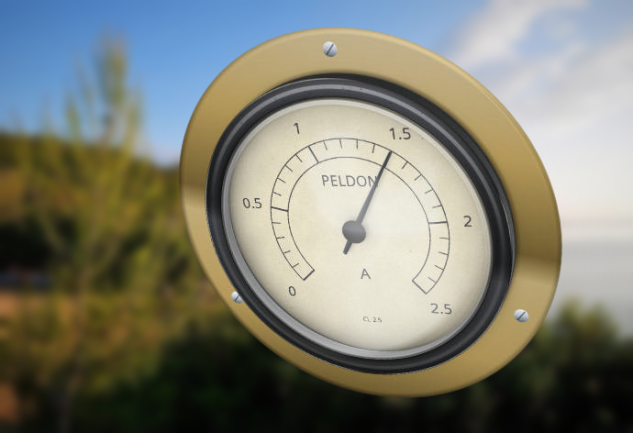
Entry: 1.5 A
